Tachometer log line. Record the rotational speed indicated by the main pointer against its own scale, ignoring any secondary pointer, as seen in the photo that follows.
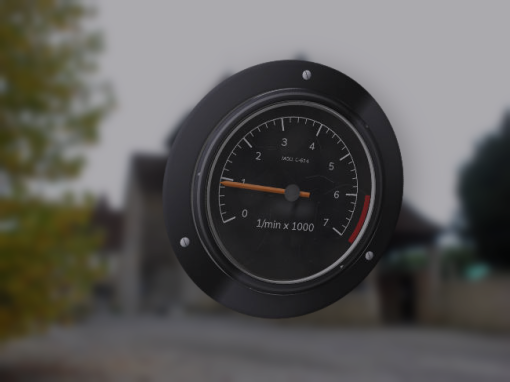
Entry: 900 rpm
